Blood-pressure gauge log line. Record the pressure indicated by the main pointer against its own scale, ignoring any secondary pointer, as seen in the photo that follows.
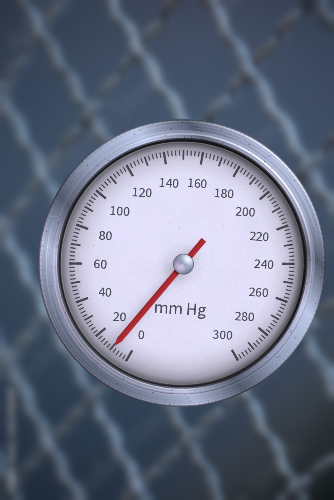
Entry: 10 mmHg
